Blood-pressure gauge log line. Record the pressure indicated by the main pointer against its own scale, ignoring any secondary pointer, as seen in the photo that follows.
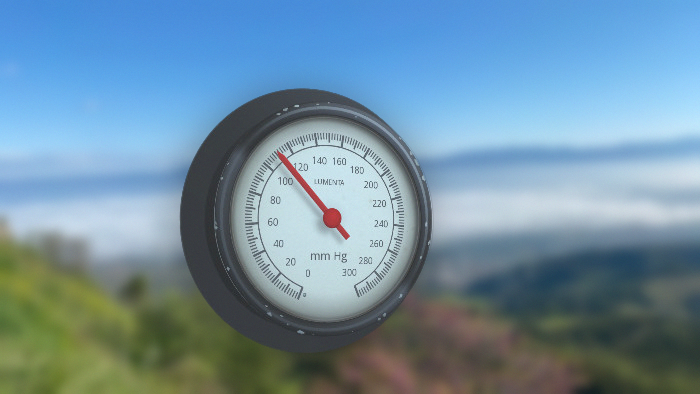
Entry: 110 mmHg
